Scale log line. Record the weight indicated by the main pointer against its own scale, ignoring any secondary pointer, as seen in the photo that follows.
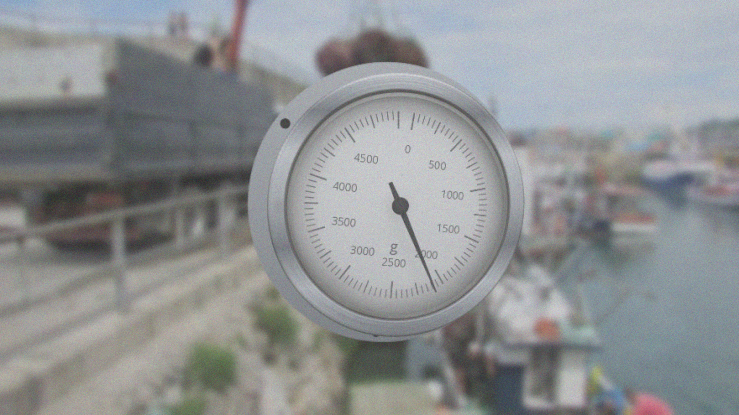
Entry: 2100 g
